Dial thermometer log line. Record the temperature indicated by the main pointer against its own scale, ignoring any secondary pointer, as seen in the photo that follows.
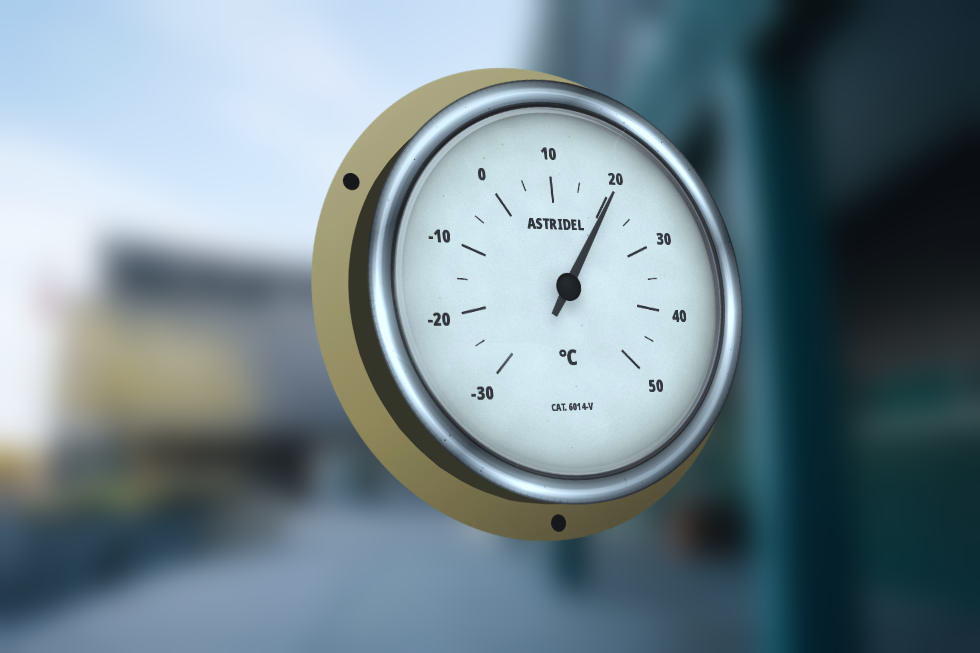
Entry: 20 °C
